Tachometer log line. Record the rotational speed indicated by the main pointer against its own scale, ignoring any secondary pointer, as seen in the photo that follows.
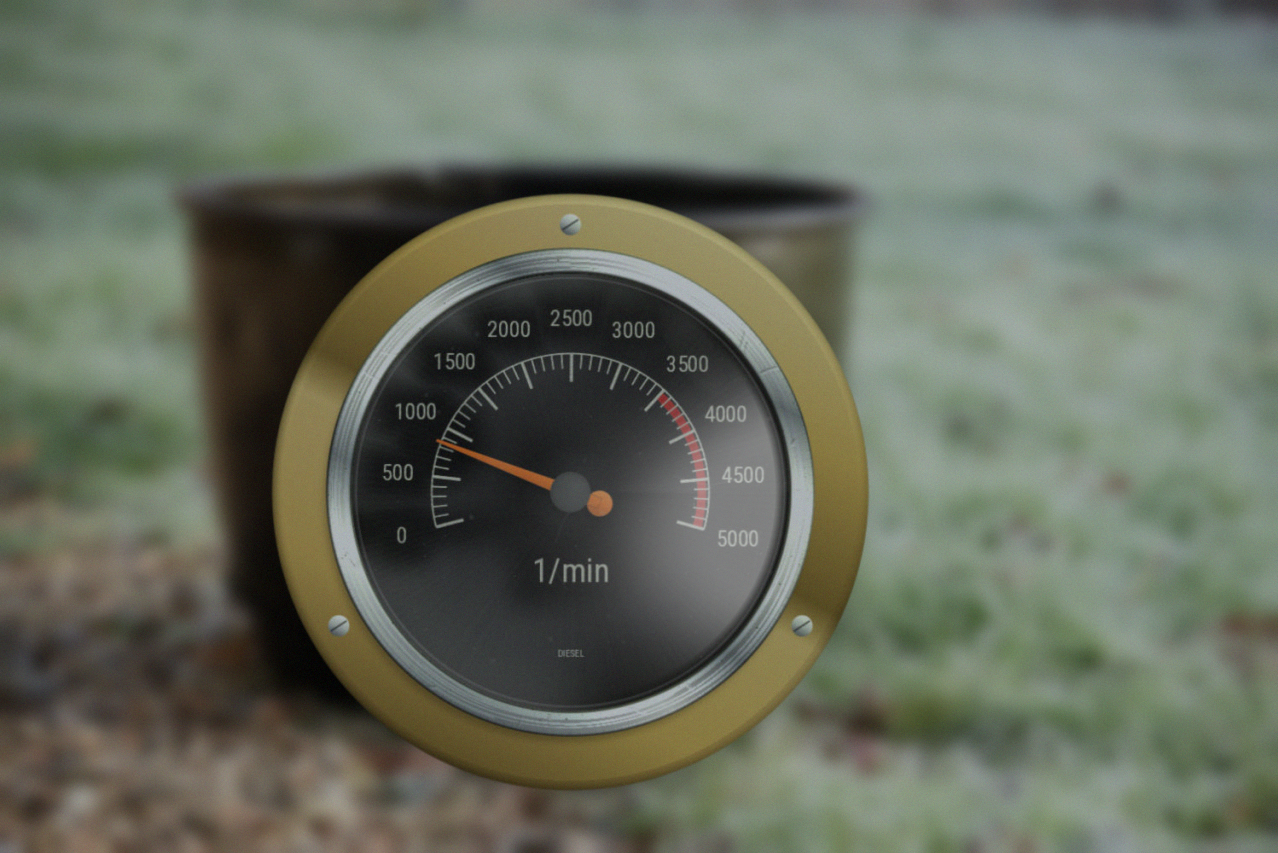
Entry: 850 rpm
